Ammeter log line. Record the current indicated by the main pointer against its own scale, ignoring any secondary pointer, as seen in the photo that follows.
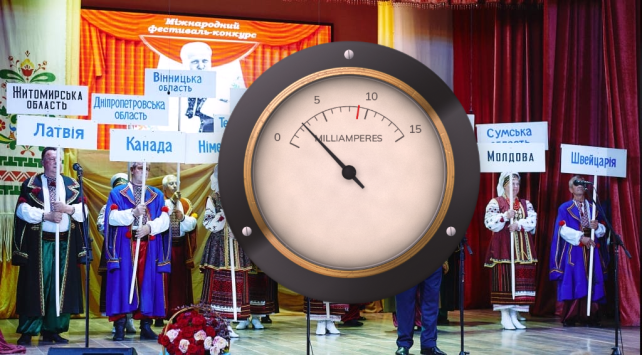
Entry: 2.5 mA
